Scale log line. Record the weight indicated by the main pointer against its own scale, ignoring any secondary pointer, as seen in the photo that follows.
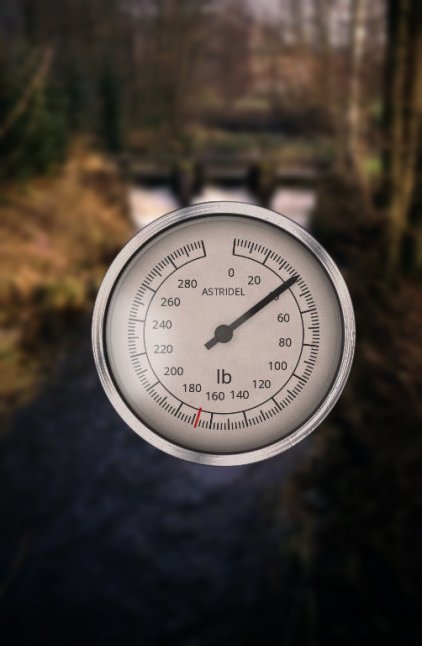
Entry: 40 lb
